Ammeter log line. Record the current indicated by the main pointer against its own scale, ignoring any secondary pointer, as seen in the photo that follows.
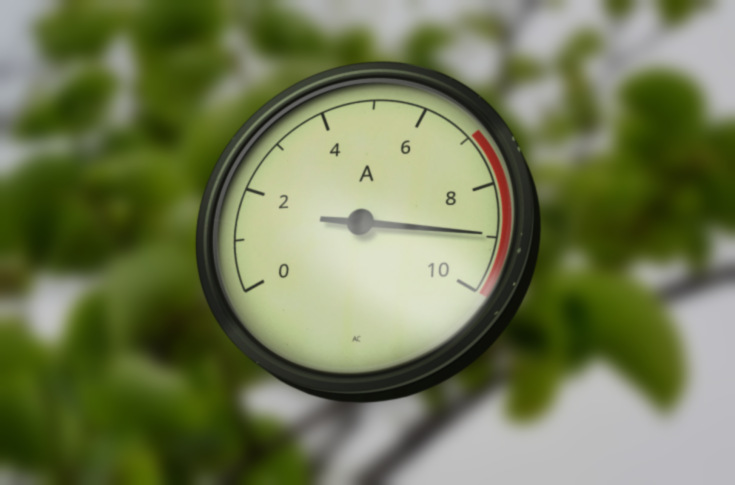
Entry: 9 A
